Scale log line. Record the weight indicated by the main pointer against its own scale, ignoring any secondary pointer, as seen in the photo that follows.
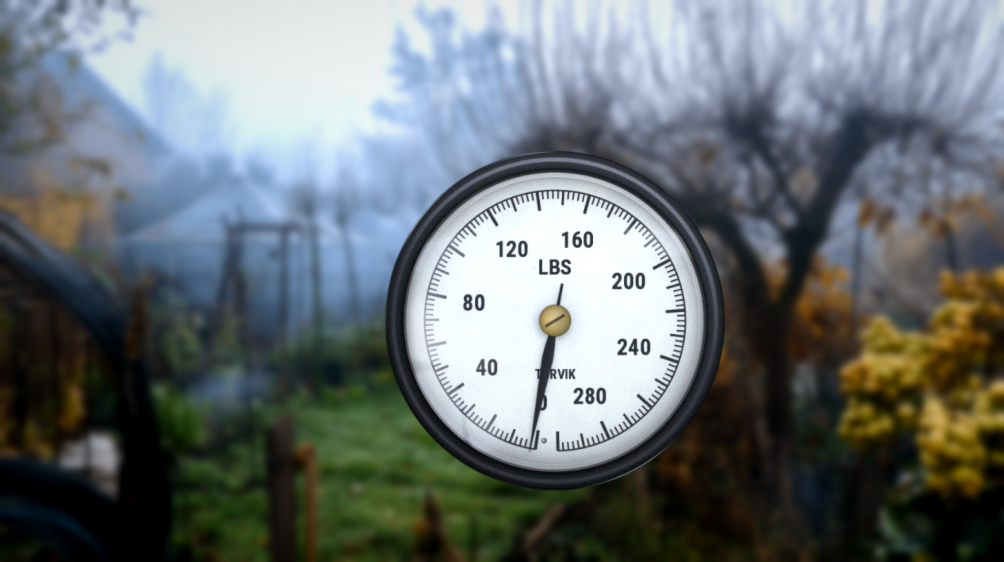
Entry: 2 lb
